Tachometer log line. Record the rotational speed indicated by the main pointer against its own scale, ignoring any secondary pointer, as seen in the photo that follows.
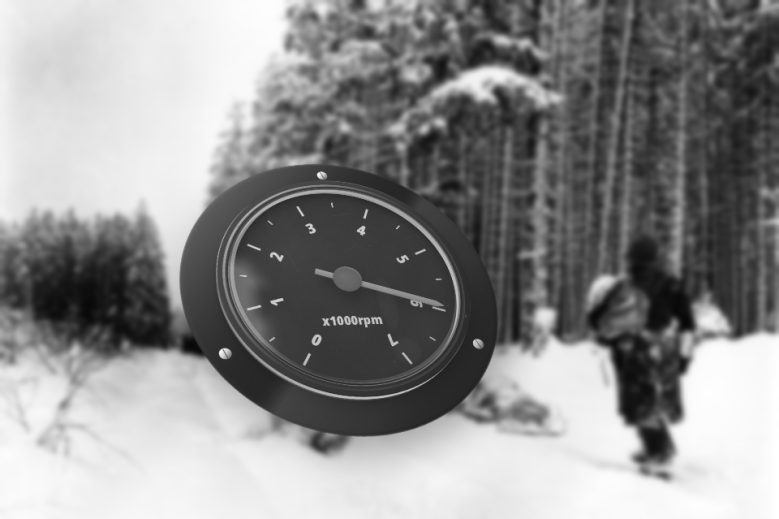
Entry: 6000 rpm
